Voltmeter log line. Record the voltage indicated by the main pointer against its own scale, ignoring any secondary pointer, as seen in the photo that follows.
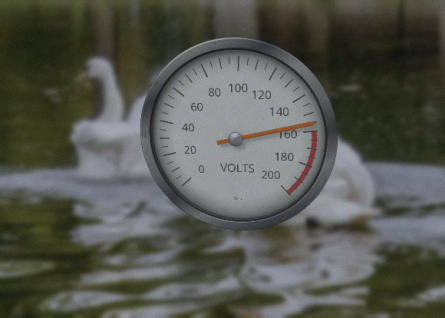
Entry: 155 V
